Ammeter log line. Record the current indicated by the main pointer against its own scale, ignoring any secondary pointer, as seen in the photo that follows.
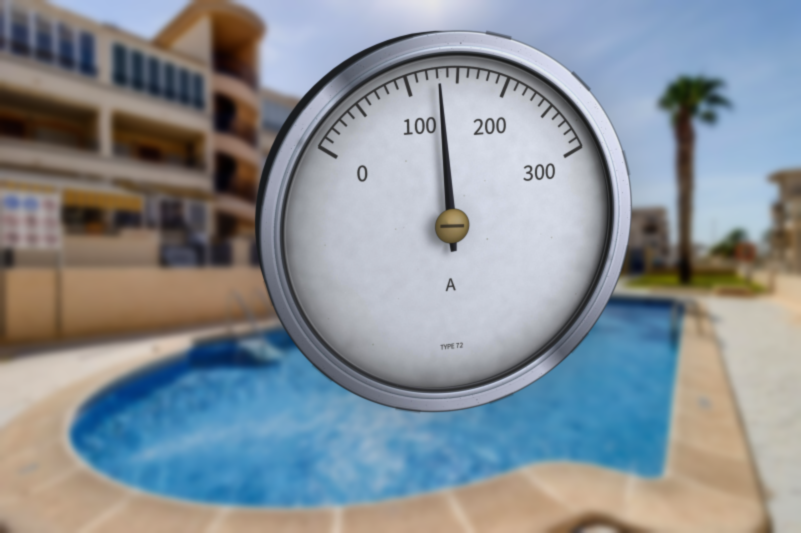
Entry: 130 A
